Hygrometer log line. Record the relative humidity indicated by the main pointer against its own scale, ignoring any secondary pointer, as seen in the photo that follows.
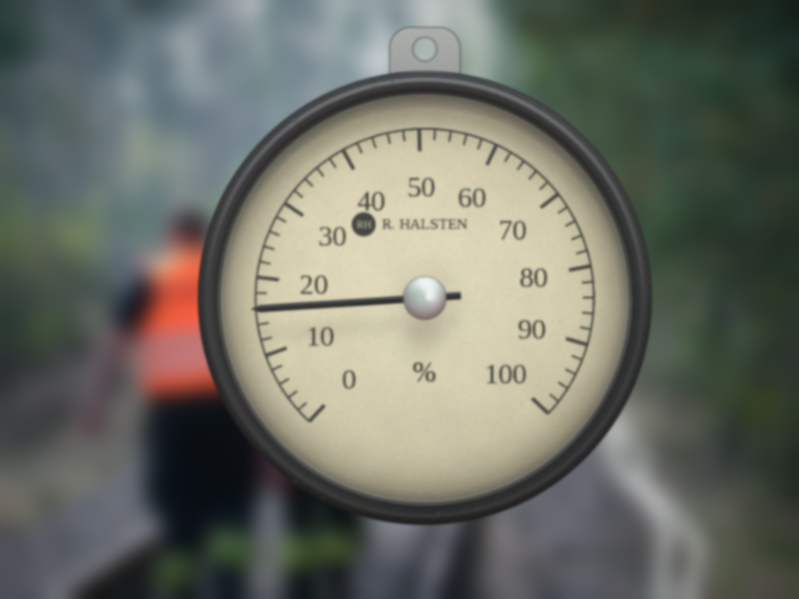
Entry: 16 %
